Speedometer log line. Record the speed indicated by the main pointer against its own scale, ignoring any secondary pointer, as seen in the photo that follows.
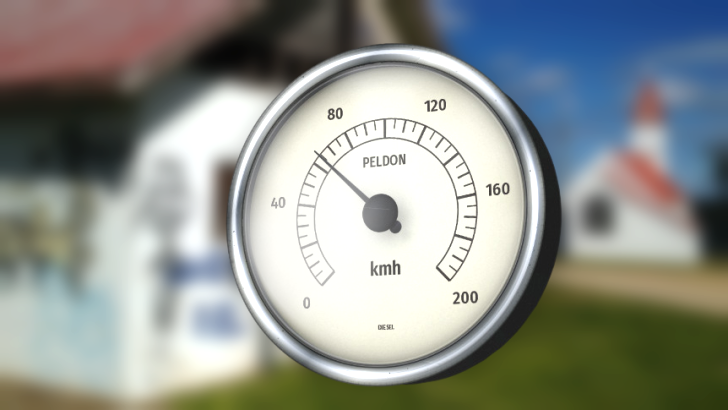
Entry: 65 km/h
